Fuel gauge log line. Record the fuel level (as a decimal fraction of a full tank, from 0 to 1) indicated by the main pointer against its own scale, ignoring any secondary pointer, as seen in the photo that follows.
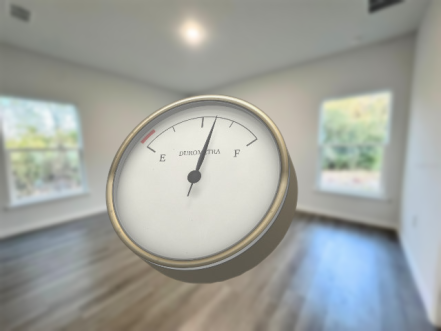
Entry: 0.625
